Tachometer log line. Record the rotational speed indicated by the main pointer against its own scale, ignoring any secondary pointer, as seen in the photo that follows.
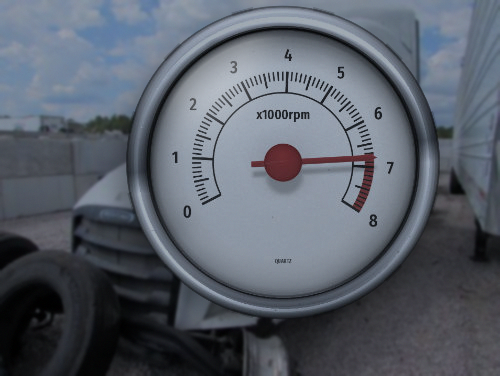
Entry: 6800 rpm
